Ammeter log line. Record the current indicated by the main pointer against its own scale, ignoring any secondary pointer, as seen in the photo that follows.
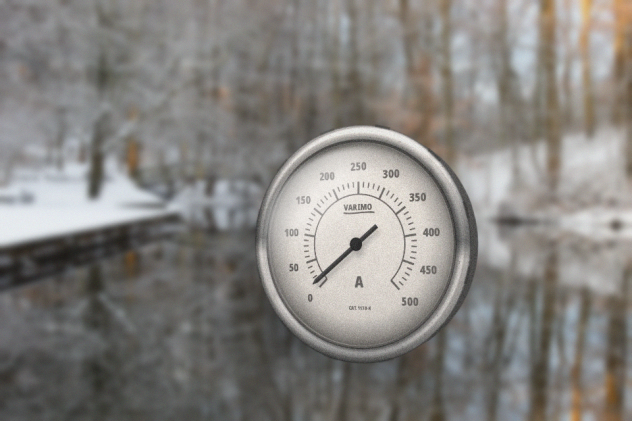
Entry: 10 A
